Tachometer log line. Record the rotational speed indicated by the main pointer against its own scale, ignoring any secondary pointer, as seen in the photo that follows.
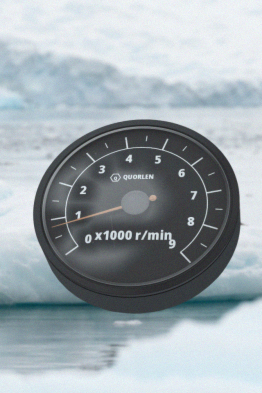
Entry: 750 rpm
